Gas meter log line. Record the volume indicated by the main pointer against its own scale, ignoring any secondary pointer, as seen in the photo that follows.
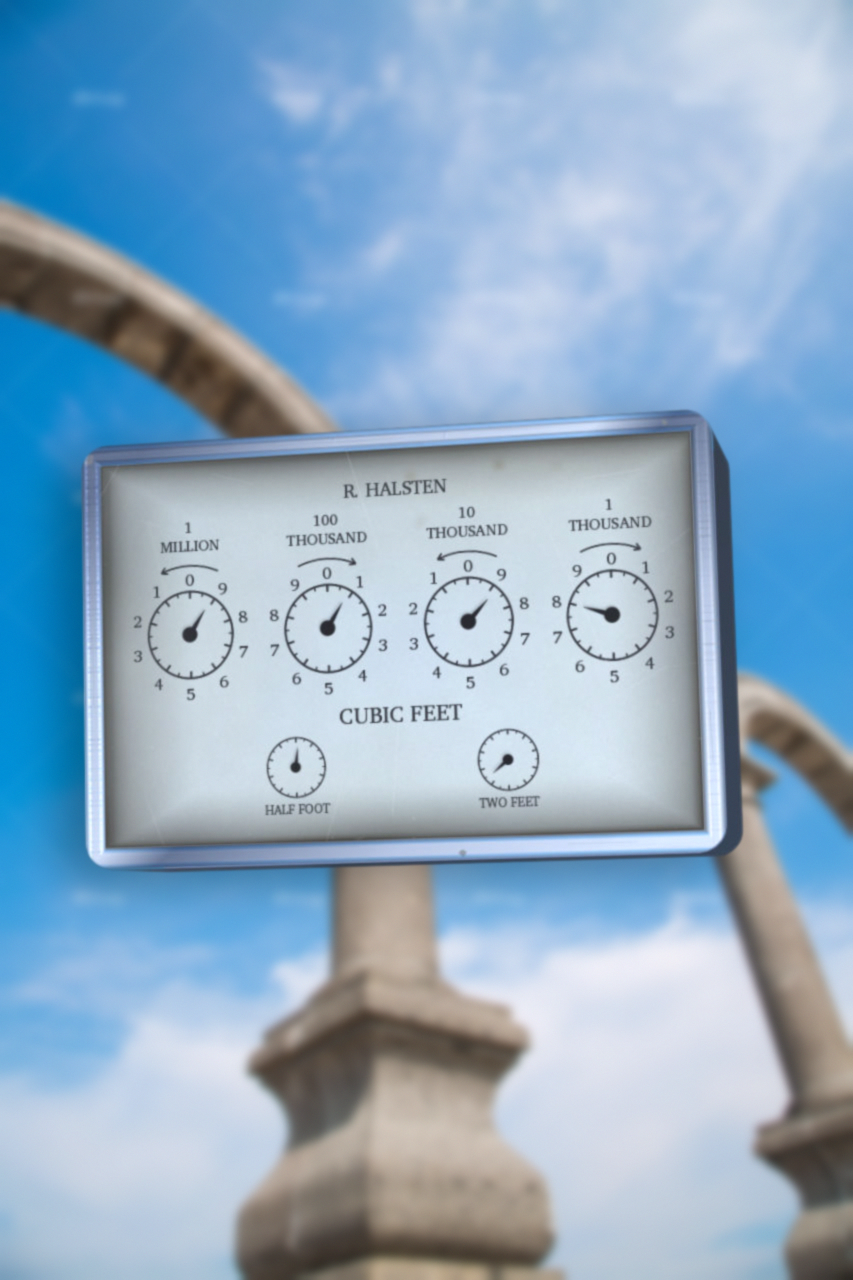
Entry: 908800 ft³
